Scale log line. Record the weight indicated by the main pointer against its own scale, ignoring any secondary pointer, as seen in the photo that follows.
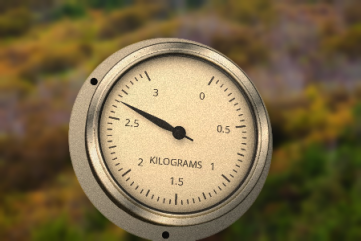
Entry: 2.65 kg
